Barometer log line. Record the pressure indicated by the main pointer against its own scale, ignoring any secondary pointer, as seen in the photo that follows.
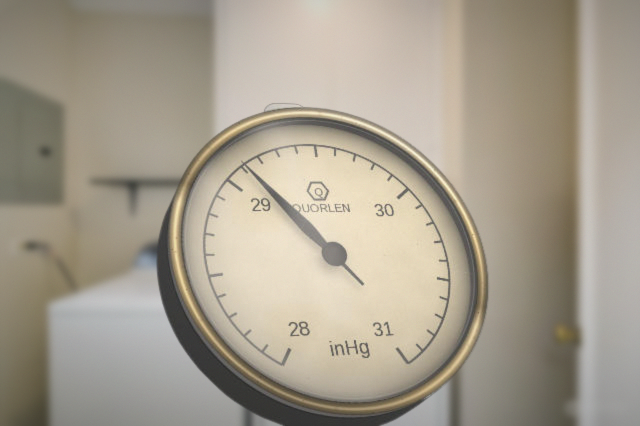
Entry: 29.1 inHg
